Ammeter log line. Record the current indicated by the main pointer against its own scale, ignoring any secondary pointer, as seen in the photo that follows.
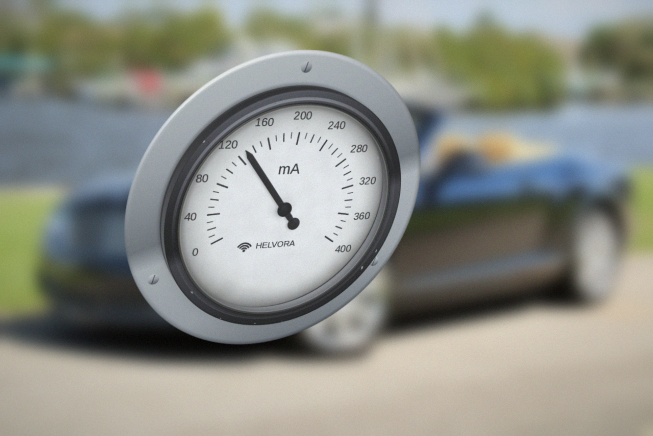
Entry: 130 mA
